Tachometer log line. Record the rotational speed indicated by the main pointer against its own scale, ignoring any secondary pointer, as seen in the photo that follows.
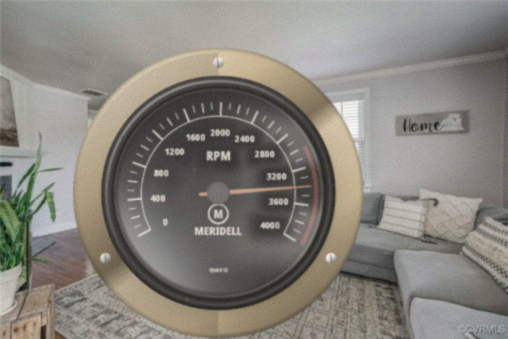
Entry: 3400 rpm
